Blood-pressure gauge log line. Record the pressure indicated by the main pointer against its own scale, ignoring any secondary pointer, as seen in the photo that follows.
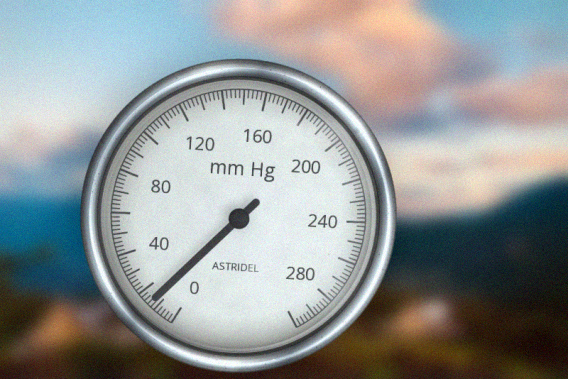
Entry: 14 mmHg
